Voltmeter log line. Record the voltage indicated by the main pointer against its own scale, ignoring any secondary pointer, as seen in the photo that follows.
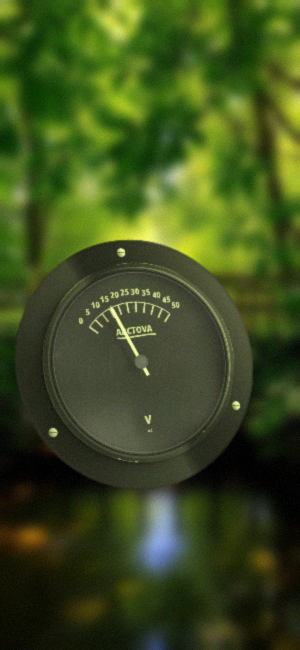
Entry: 15 V
